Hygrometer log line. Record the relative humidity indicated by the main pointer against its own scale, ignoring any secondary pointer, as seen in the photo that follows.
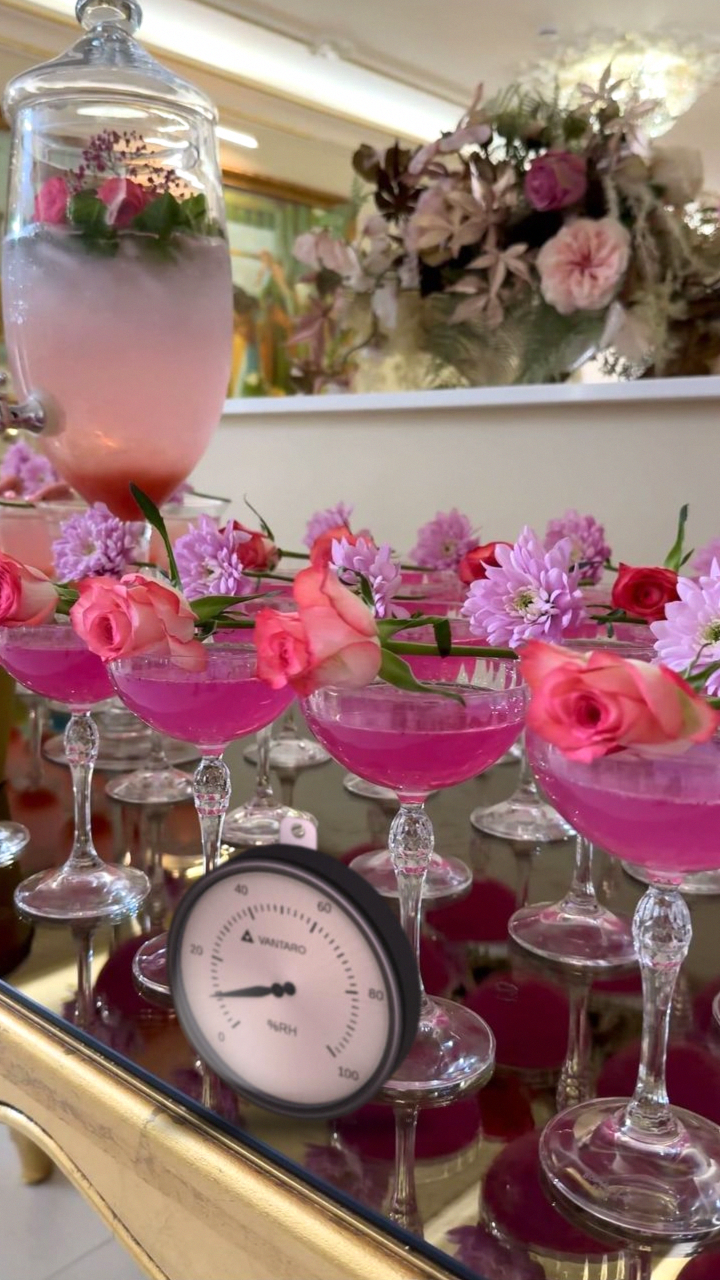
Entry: 10 %
